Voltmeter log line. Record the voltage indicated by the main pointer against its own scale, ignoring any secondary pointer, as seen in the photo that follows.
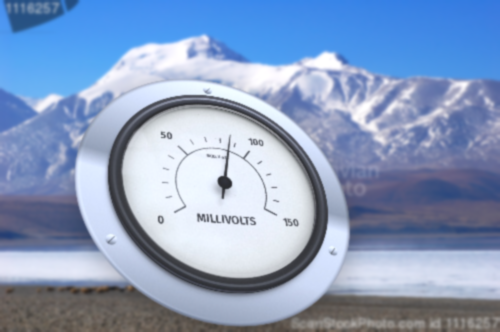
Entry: 85 mV
